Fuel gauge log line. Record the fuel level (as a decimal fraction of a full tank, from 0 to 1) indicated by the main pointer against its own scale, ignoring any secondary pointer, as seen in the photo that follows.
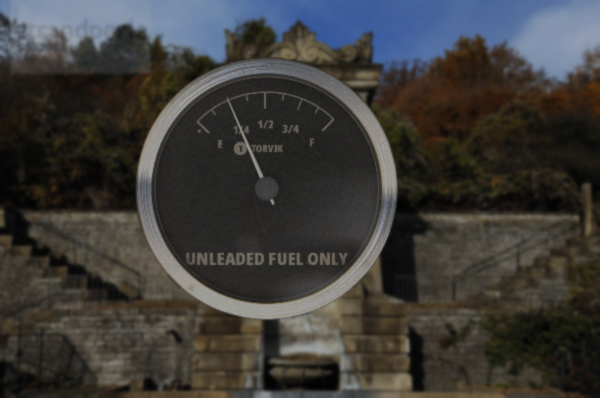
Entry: 0.25
